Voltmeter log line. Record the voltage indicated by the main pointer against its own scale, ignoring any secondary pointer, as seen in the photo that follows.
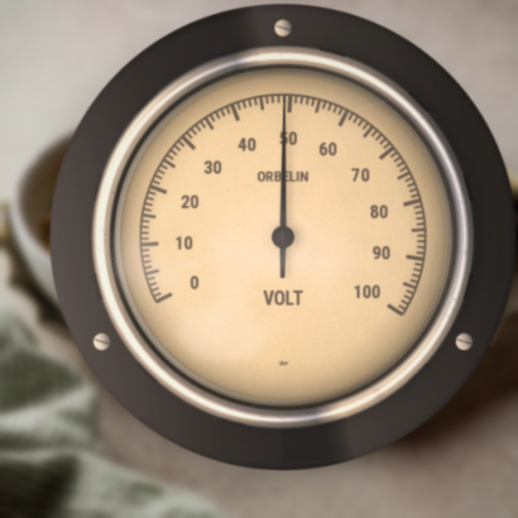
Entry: 49 V
